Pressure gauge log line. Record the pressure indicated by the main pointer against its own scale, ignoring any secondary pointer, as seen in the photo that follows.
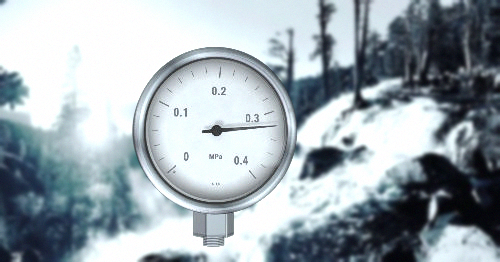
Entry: 0.32 MPa
